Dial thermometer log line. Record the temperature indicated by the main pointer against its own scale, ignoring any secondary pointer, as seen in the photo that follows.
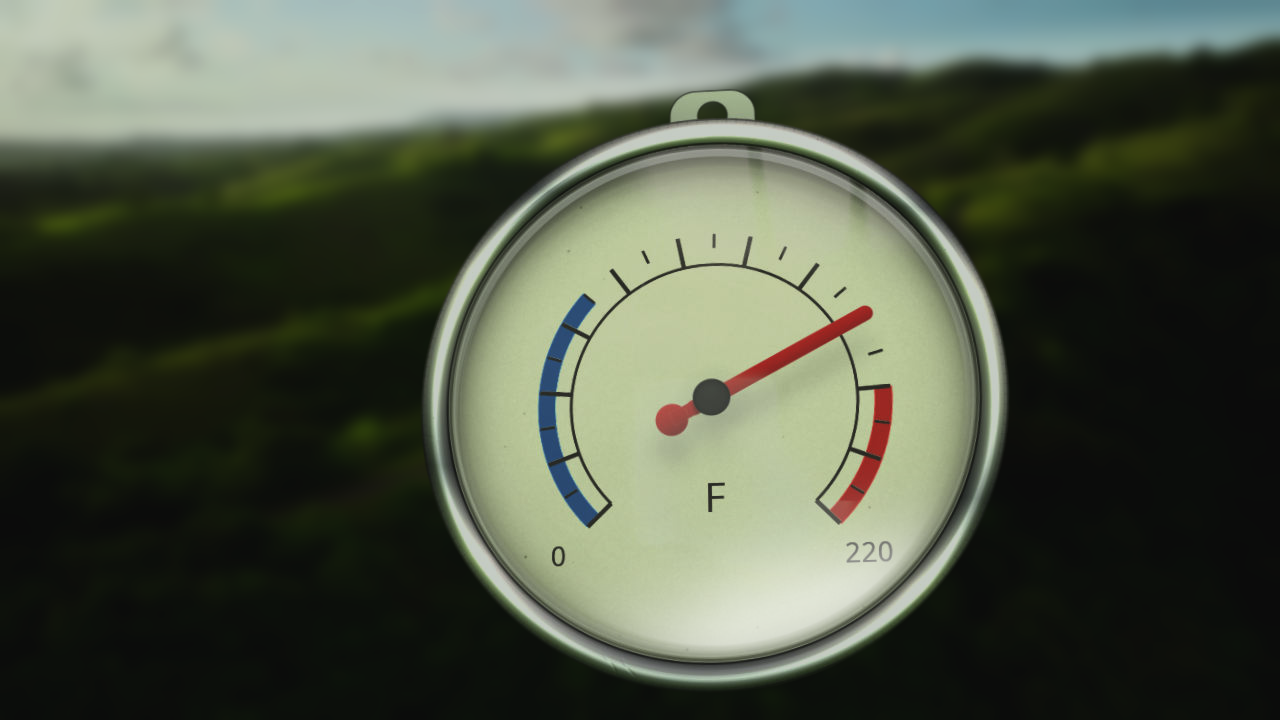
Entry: 160 °F
